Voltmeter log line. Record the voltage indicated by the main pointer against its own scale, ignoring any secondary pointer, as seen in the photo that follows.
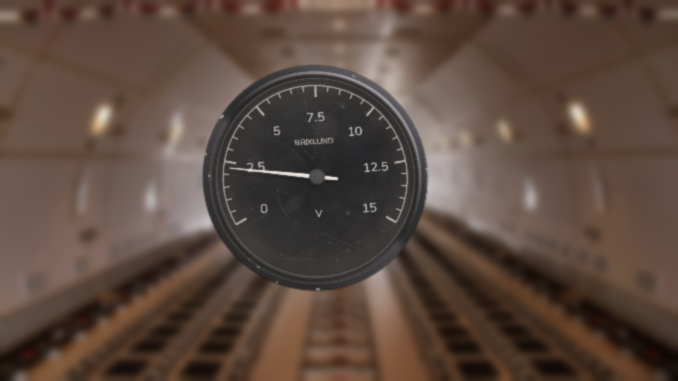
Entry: 2.25 V
